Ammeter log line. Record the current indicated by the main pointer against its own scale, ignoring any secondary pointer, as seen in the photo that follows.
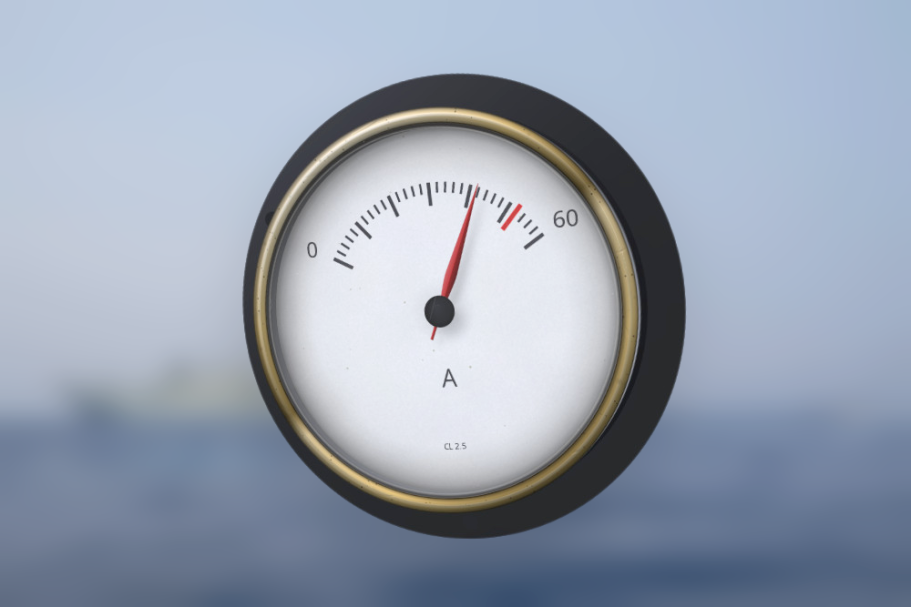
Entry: 42 A
